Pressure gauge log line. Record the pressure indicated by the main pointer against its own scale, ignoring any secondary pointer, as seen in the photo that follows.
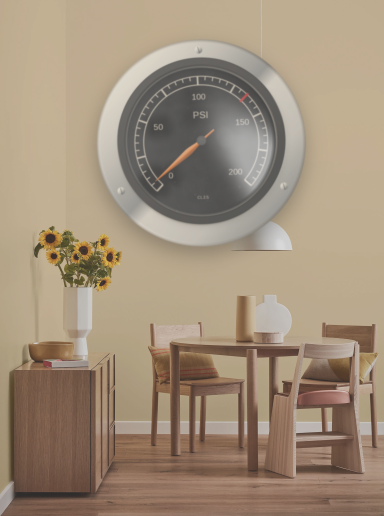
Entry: 5 psi
